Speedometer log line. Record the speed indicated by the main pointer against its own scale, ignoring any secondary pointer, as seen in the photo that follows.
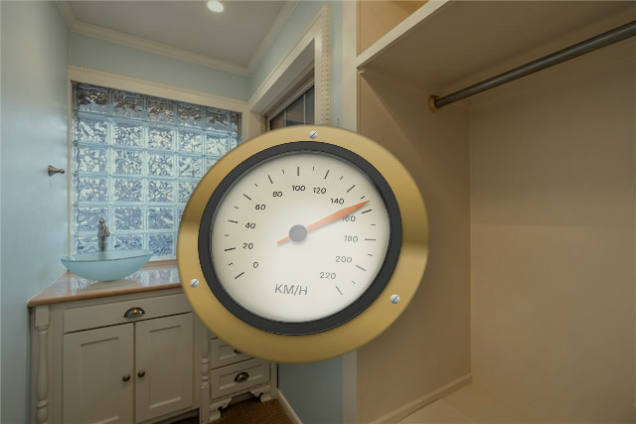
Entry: 155 km/h
